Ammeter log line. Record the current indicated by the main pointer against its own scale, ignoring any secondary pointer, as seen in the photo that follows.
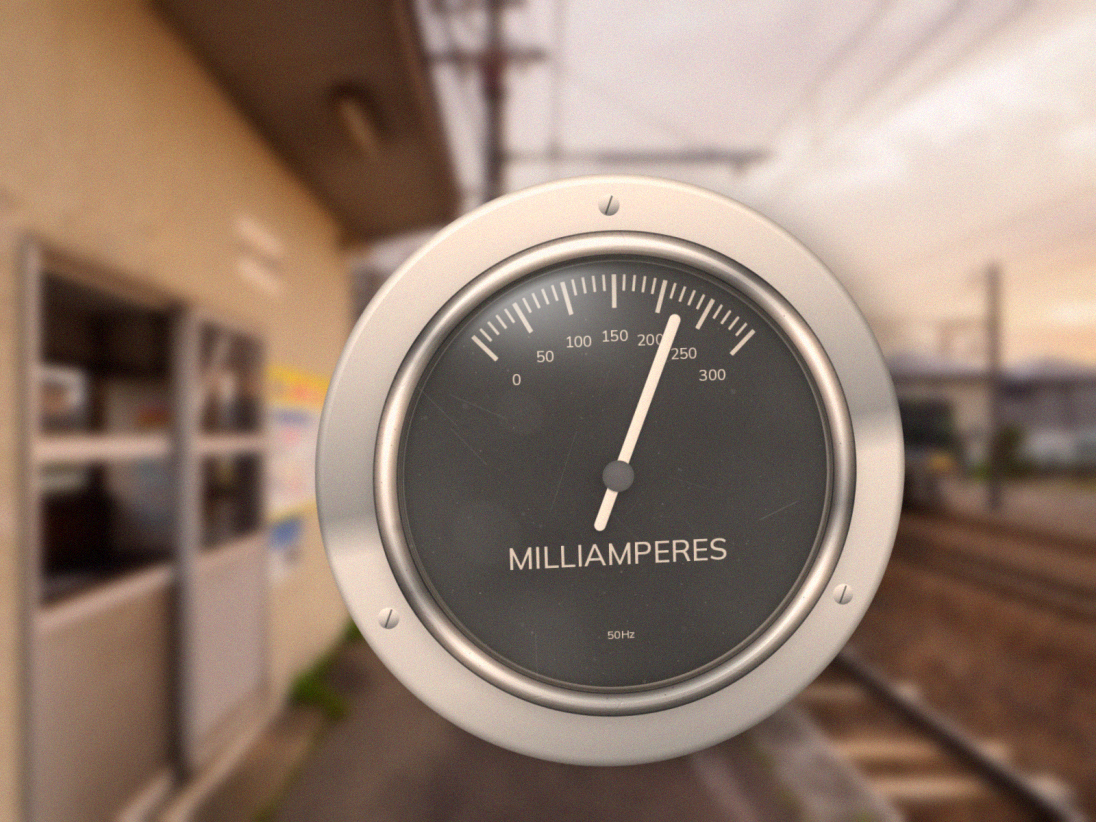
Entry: 220 mA
